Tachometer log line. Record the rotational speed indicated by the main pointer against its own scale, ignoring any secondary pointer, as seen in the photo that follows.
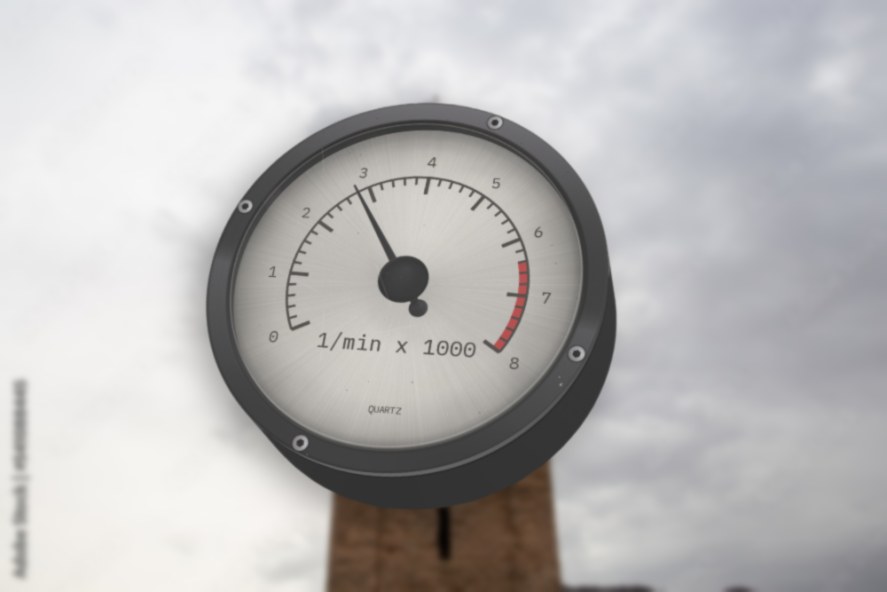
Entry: 2800 rpm
